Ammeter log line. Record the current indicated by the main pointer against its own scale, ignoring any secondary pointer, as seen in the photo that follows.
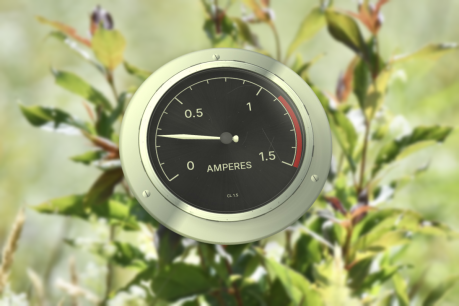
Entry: 0.25 A
